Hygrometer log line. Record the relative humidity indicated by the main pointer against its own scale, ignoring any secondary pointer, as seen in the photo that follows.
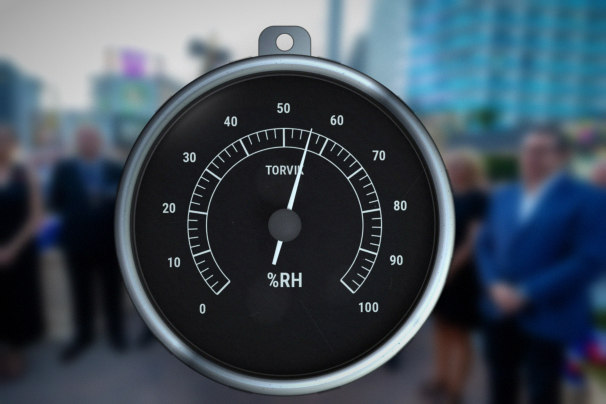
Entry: 56 %
